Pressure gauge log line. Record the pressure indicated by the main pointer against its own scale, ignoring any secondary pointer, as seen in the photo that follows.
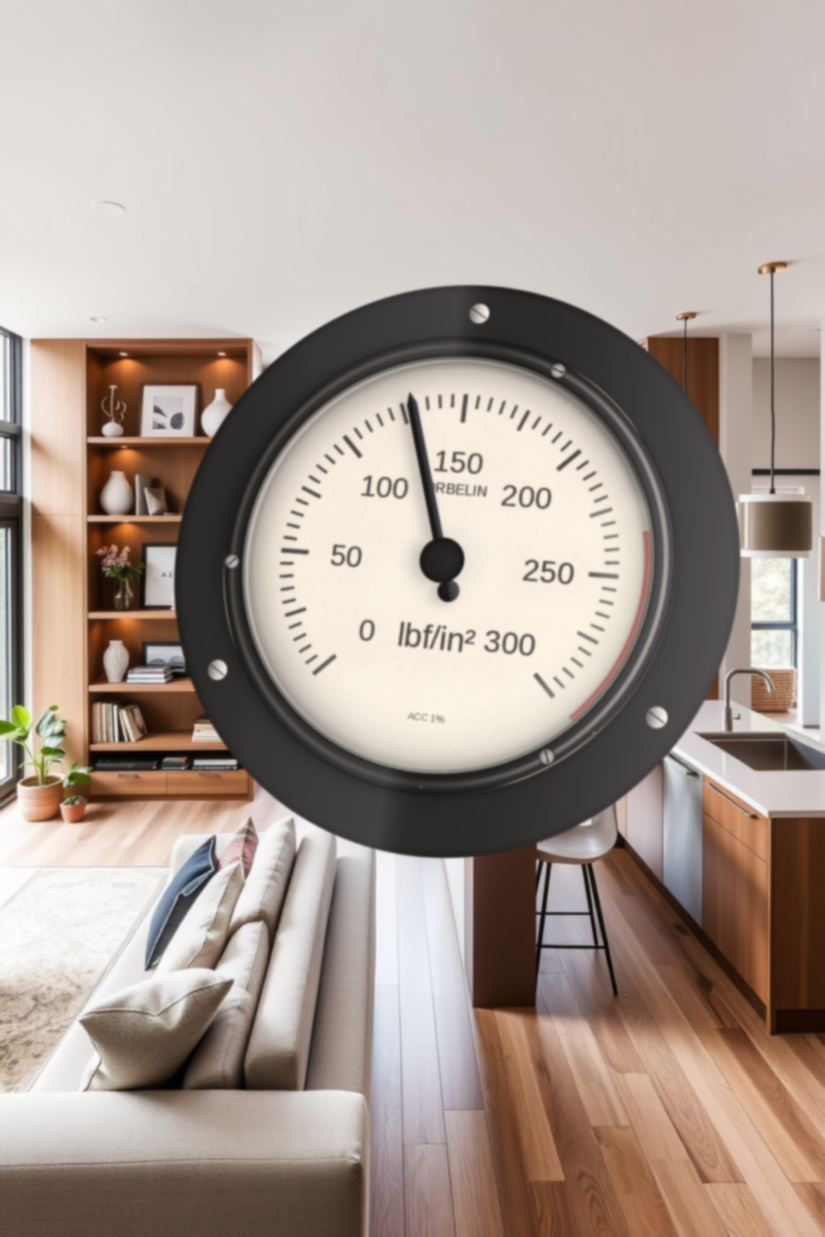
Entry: 130 psi
